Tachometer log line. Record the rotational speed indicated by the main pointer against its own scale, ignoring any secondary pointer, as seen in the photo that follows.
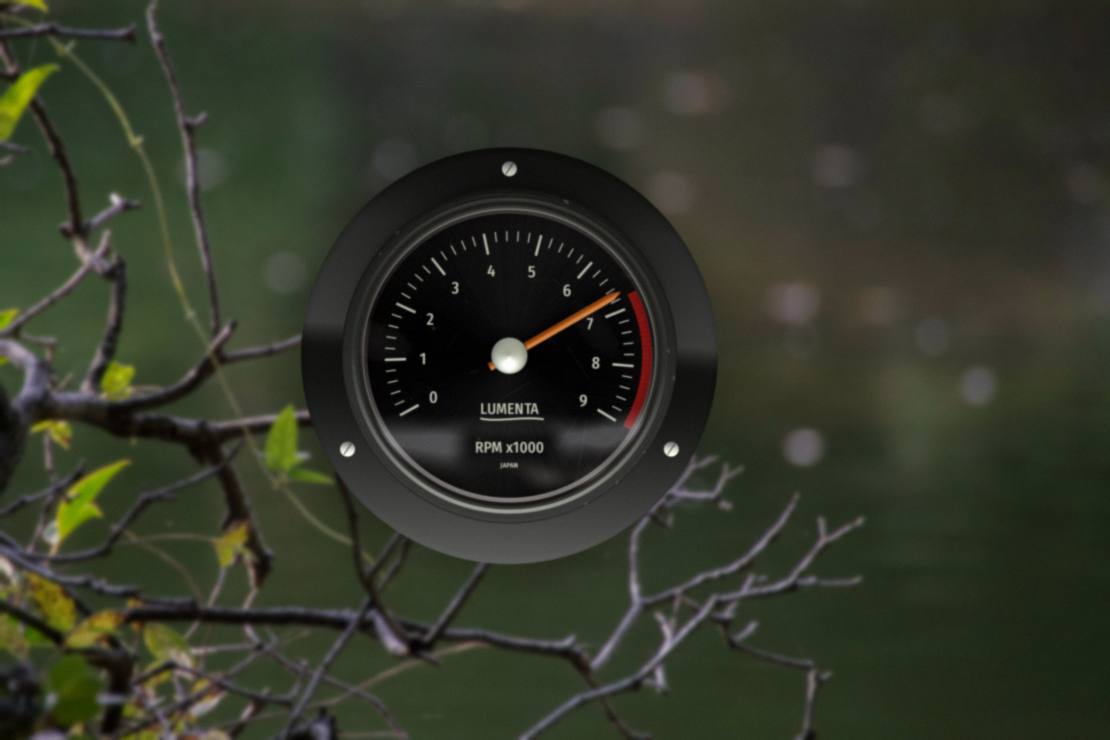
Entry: 6700 rpm
